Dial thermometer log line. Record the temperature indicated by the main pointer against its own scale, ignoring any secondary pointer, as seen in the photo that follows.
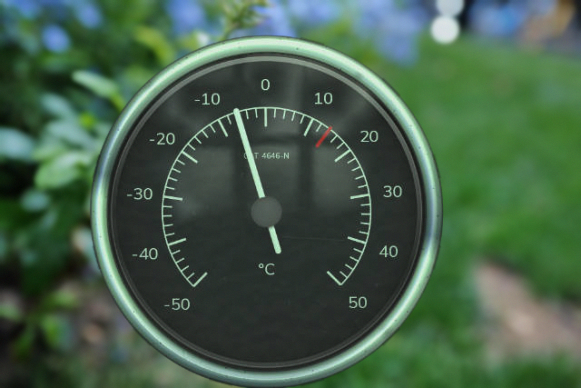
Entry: -6 °C
